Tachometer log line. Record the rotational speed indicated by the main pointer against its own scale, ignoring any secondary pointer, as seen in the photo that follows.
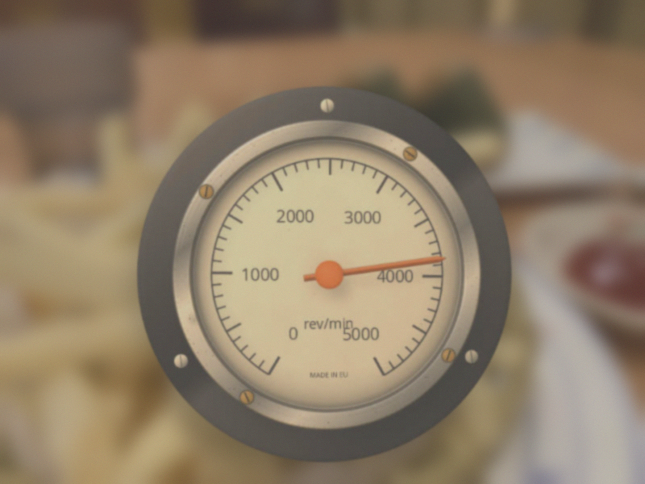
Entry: 3850 rpm
